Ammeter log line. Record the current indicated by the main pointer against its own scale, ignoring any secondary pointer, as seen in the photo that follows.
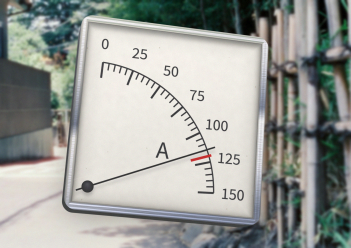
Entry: 115 A
